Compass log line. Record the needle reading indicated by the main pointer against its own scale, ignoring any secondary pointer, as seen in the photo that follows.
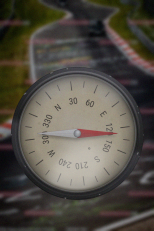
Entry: 127.5 °
